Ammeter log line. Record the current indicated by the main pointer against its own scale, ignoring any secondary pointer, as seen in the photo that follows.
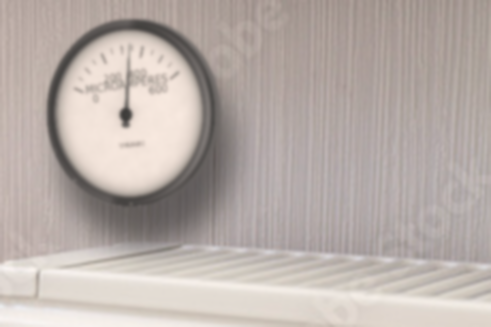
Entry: 350 µA
